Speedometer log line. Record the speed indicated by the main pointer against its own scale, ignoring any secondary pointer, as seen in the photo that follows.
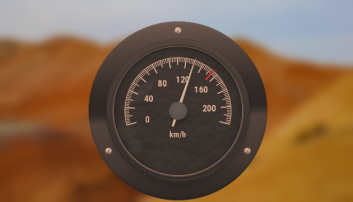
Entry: 130 km/h
